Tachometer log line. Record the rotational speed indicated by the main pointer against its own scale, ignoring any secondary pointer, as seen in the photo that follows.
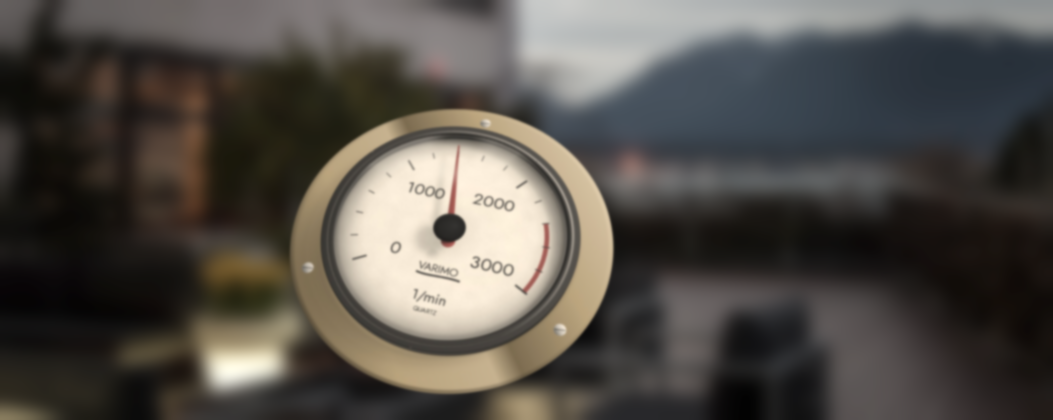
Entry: 1400 rpm
